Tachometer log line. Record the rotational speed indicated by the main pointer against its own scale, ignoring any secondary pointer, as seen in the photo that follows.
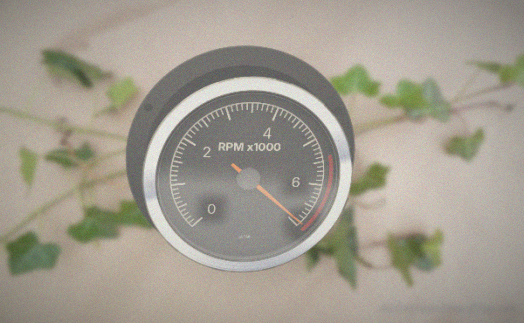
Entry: 6900 rpm
